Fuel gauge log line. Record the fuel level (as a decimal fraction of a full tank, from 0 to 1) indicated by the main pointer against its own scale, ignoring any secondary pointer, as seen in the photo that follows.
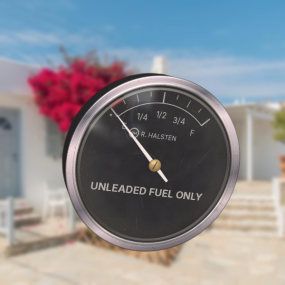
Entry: 0
